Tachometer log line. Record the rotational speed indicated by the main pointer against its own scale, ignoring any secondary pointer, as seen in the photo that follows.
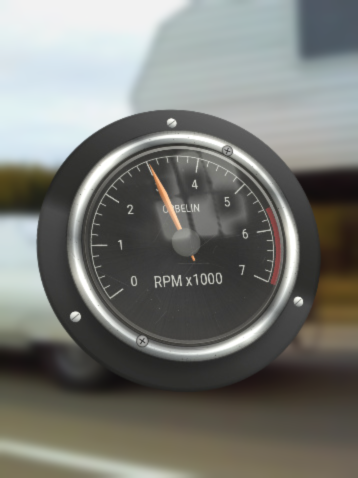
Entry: 3000 rpm
